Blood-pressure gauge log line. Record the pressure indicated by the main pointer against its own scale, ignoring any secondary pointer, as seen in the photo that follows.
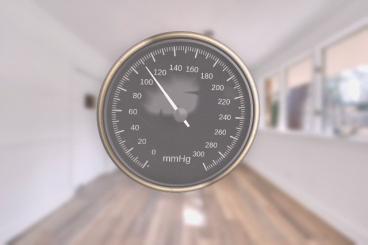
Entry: 110 mmHg
